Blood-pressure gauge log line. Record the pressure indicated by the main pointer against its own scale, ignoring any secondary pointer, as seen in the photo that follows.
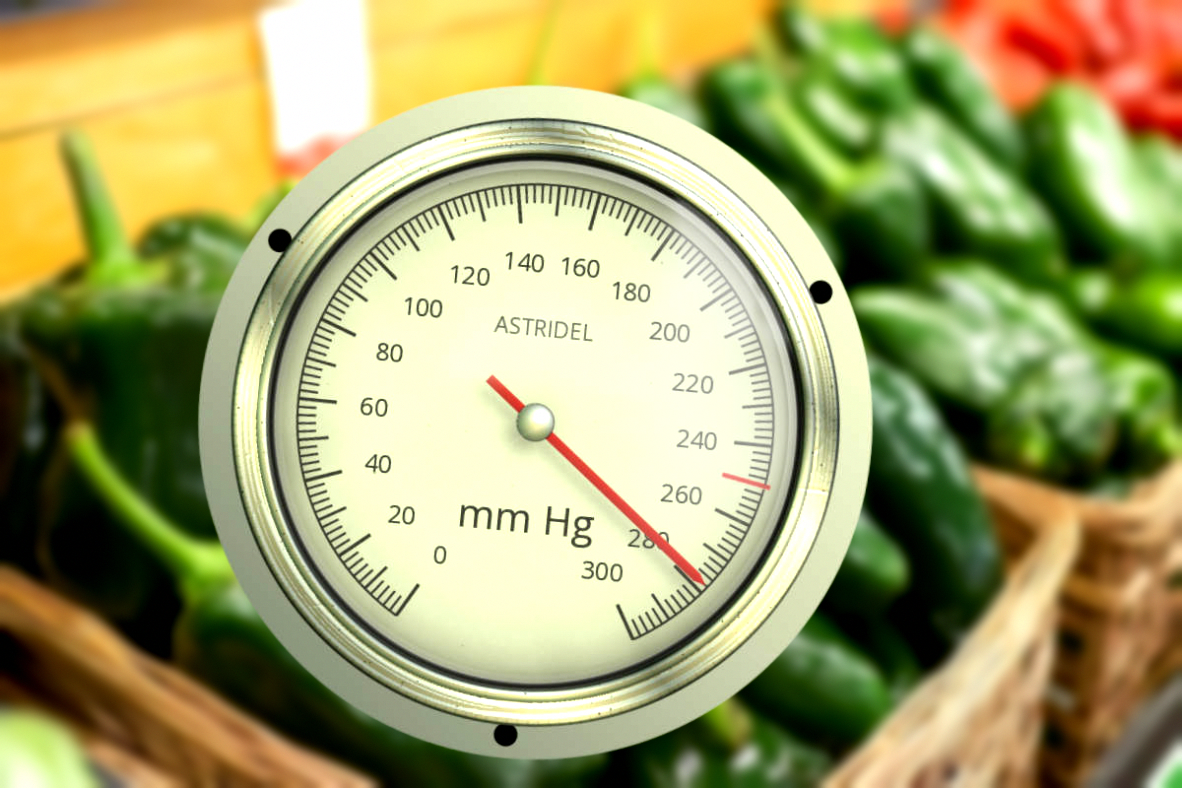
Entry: 278 mmHg
